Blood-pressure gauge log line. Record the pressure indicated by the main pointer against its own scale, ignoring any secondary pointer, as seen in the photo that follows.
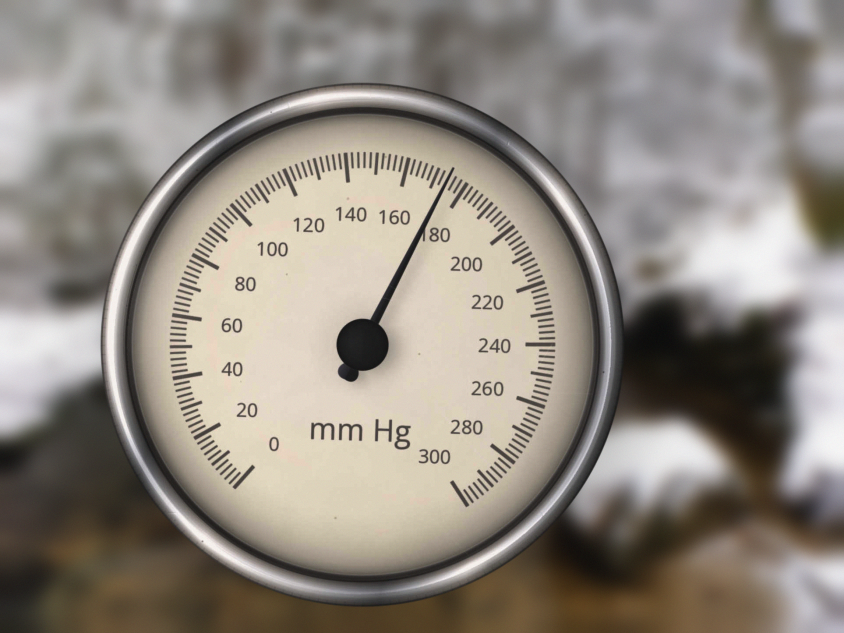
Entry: 174 mmHg
